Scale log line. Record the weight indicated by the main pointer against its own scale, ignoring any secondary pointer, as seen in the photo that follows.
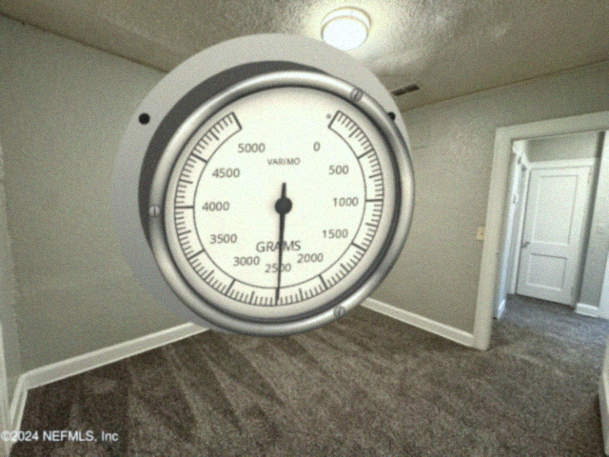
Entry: 2500 g
